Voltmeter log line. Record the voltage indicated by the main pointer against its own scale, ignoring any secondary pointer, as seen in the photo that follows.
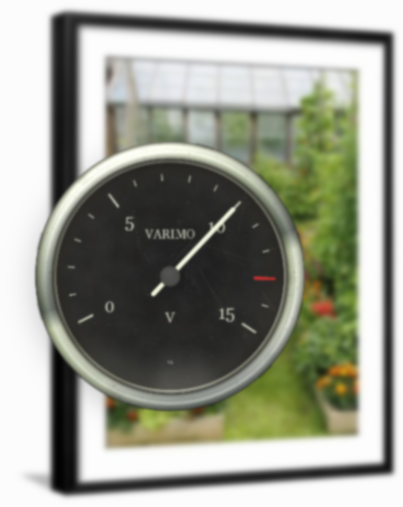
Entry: 10 V
